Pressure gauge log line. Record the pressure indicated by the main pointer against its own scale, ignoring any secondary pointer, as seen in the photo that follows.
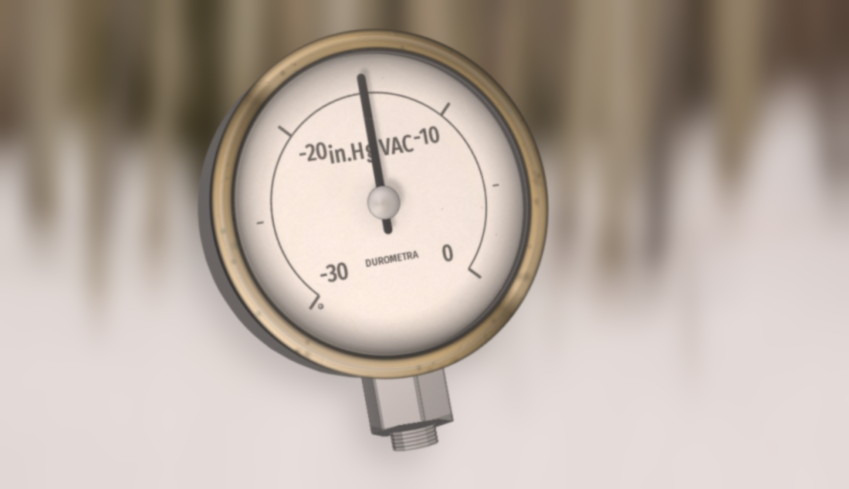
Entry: -15 inHg
